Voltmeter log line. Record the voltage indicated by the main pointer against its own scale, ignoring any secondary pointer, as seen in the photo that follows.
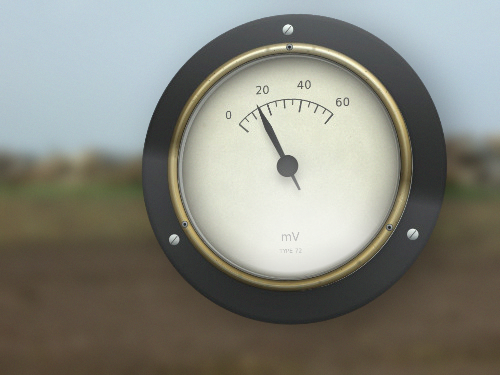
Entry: 15 mV
